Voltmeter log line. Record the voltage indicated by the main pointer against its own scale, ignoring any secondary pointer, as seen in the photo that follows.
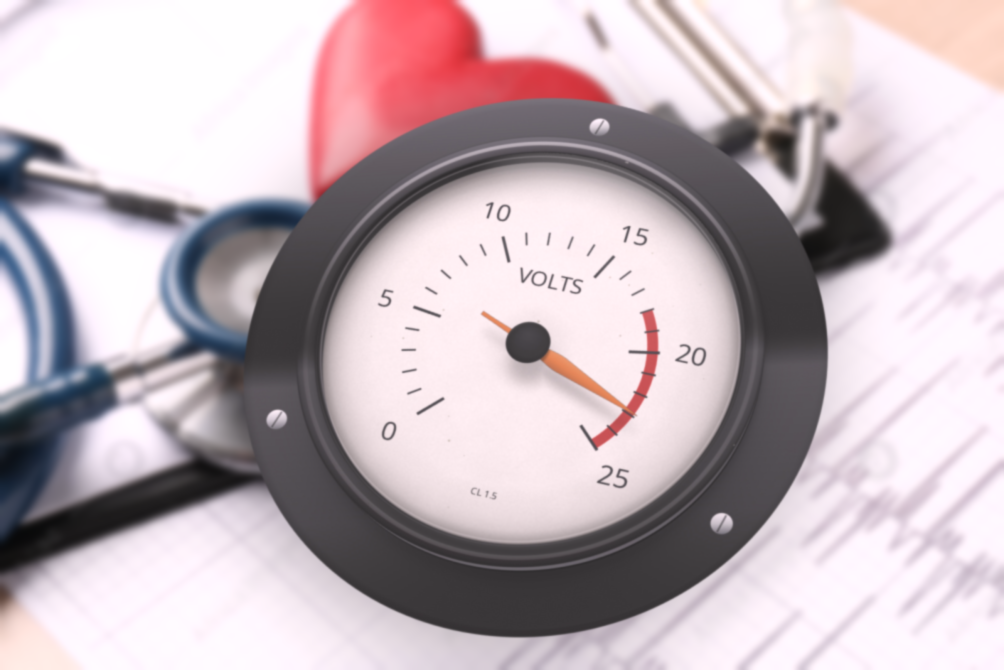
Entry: 23 V
